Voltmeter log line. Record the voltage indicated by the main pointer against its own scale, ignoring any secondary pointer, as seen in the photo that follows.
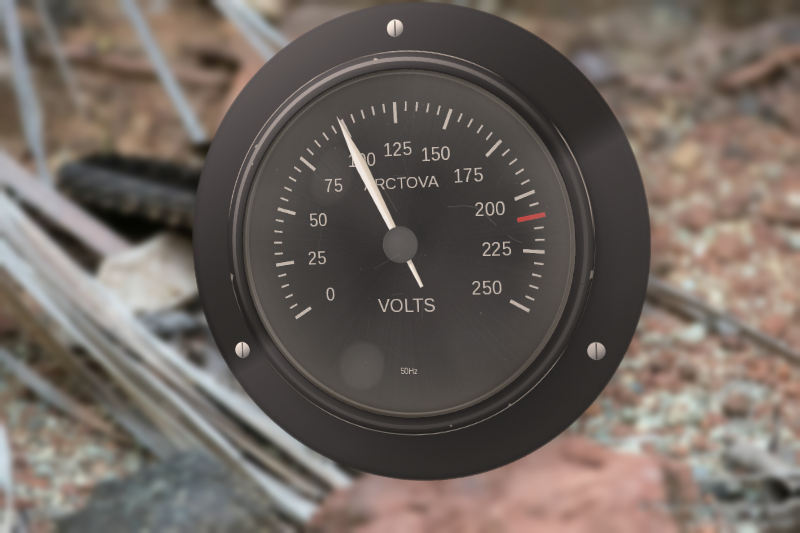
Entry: 100 V
